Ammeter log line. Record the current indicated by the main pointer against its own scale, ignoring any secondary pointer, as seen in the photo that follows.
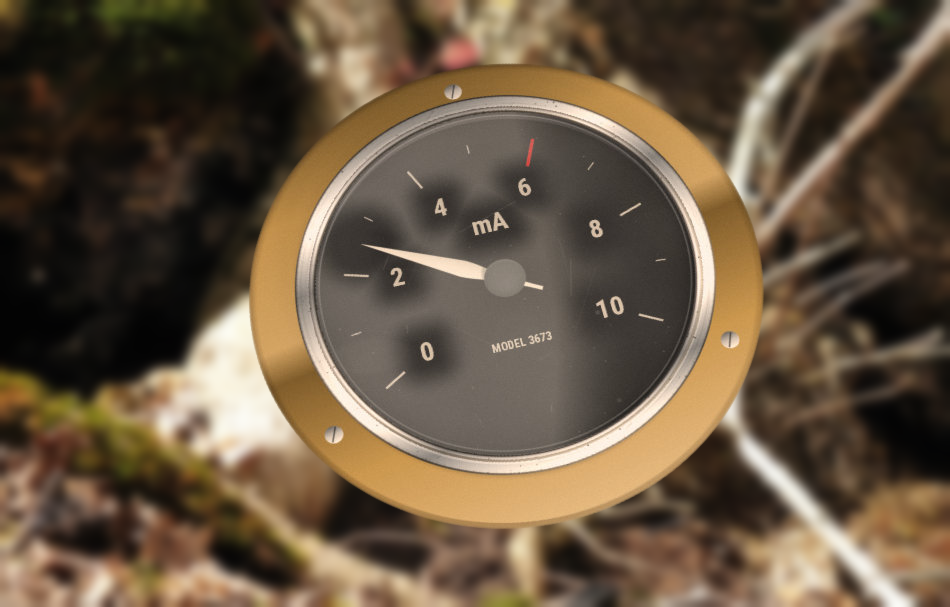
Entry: 2.5 mA
